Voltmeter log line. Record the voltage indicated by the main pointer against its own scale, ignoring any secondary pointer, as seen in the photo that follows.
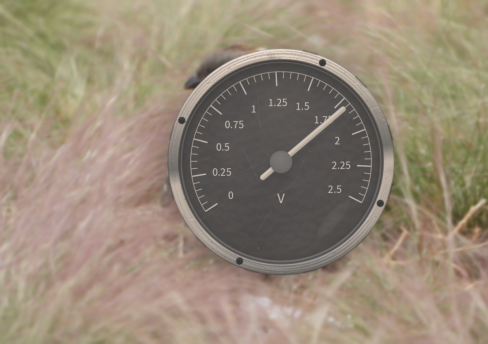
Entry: 1.8 V
